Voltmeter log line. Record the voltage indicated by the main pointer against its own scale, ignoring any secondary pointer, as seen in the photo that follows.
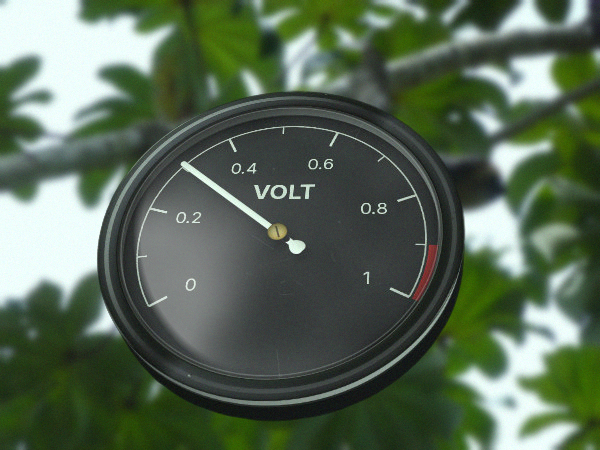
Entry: 0.3 V
